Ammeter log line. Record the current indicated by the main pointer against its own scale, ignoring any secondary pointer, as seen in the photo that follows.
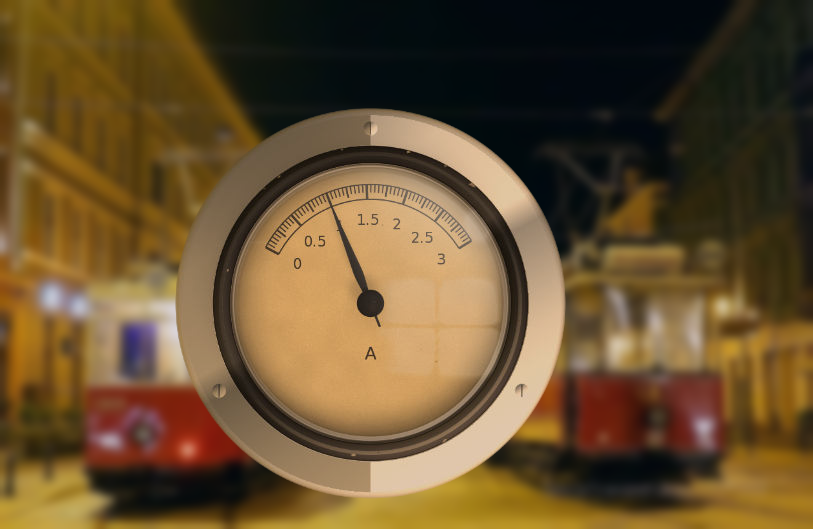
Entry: 1 A
